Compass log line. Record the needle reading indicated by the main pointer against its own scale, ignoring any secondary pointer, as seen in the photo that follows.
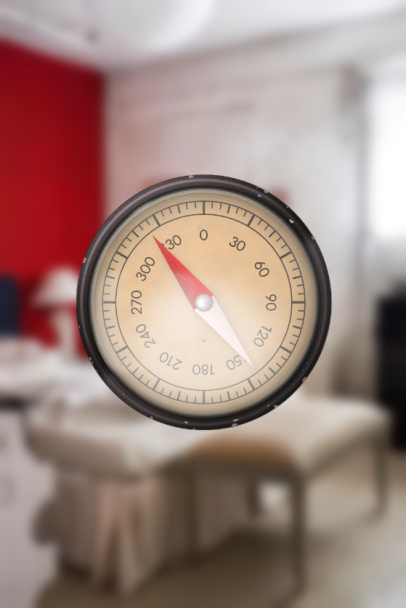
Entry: 322.5 °
